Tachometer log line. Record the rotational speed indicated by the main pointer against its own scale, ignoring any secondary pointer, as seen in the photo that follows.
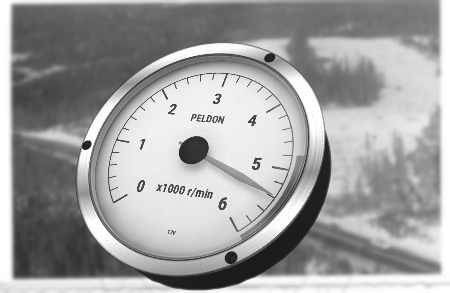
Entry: 5400 rpm
